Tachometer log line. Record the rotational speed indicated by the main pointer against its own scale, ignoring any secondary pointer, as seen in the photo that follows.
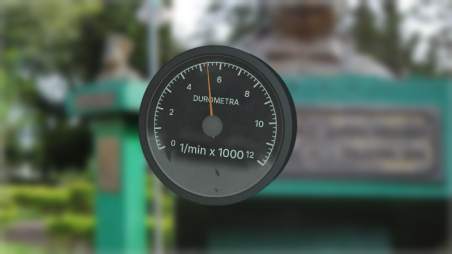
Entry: 5400 rpm
